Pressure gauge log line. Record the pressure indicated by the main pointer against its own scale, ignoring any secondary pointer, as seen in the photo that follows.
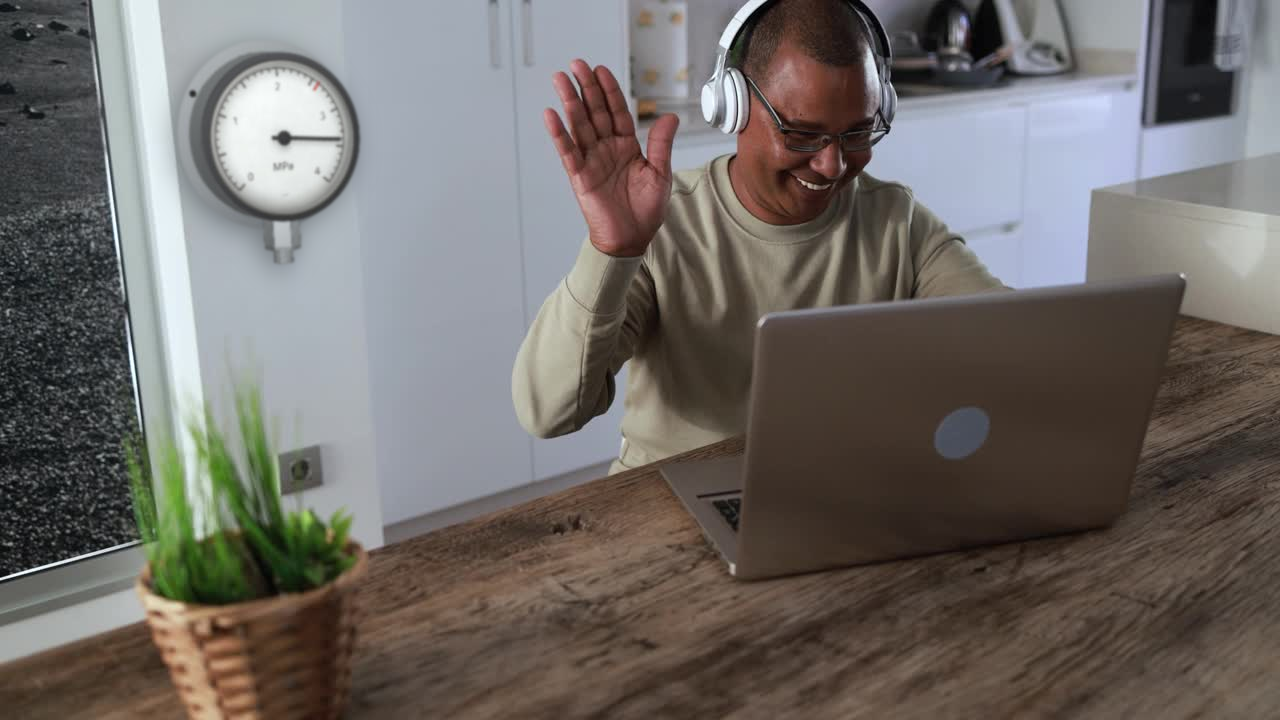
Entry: 3.4 MPa
